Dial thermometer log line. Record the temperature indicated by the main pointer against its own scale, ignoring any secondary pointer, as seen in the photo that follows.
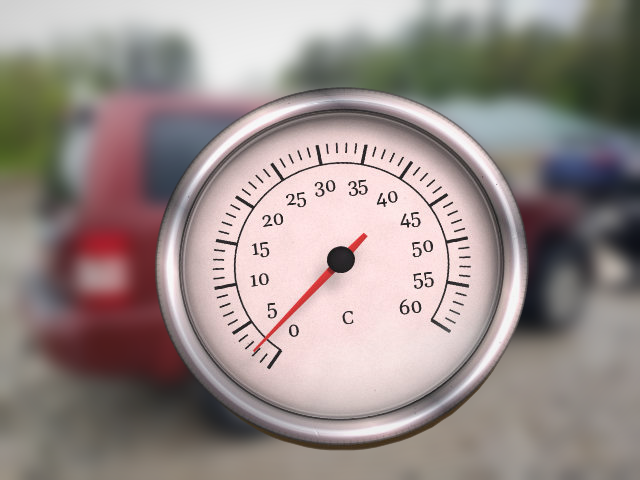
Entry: 2 °C
